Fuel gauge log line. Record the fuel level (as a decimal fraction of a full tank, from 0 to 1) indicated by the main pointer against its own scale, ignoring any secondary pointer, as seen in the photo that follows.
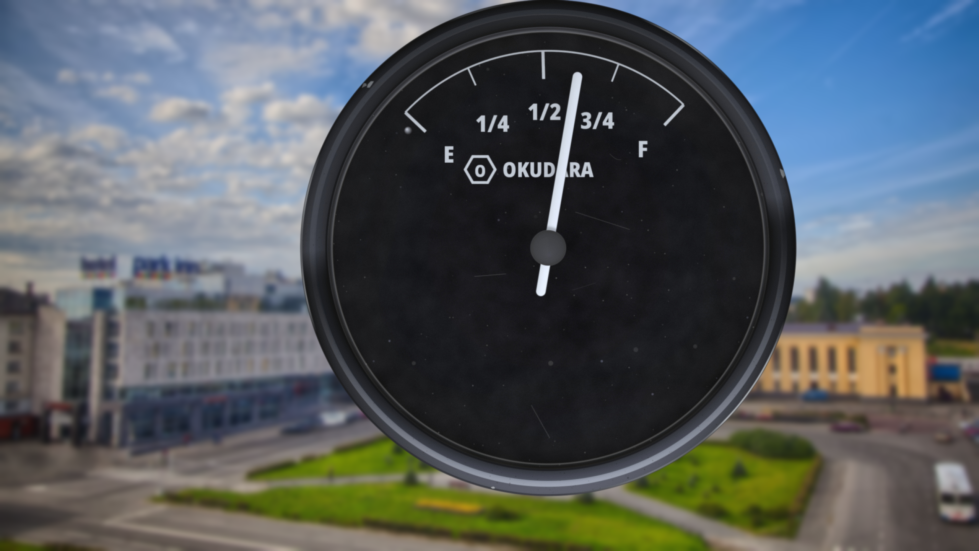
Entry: 0.625
